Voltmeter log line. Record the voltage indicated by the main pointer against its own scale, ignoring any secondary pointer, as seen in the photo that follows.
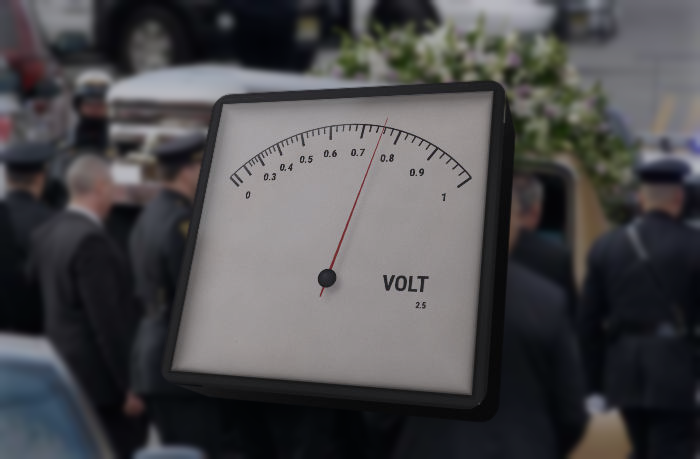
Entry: 0.76 V
